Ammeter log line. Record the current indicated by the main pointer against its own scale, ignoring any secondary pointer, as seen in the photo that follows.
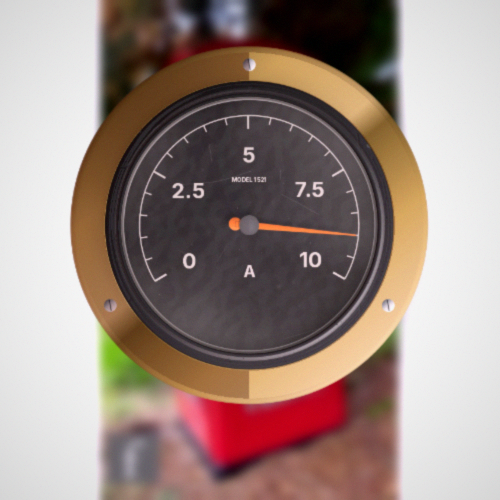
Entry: 9 A
